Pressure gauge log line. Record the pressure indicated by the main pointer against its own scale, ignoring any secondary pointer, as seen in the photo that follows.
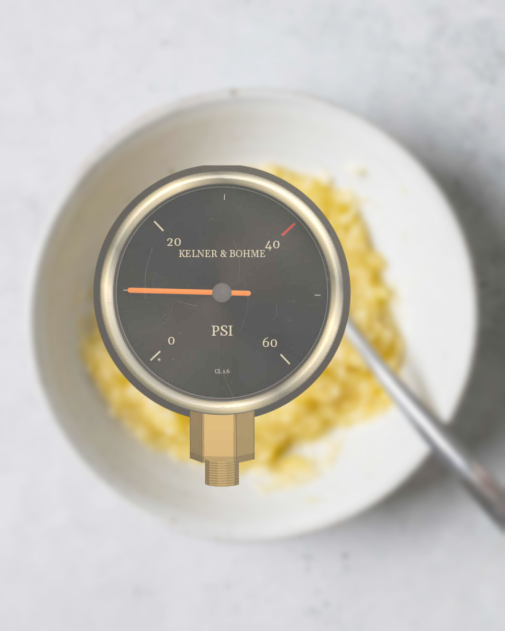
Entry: 10 psi
